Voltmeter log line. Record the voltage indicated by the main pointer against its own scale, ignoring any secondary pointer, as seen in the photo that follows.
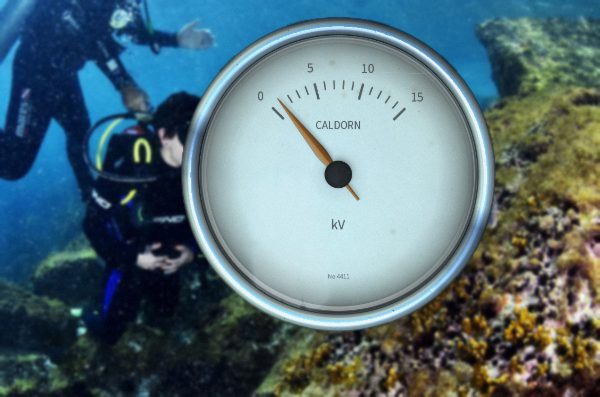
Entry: 1 kV
